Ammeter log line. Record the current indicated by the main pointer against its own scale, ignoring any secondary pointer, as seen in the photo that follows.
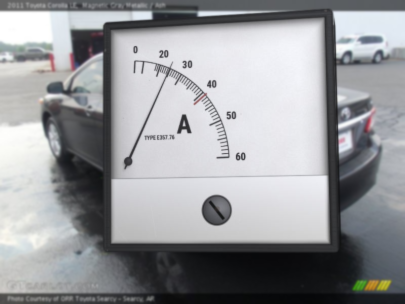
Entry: 25 A
